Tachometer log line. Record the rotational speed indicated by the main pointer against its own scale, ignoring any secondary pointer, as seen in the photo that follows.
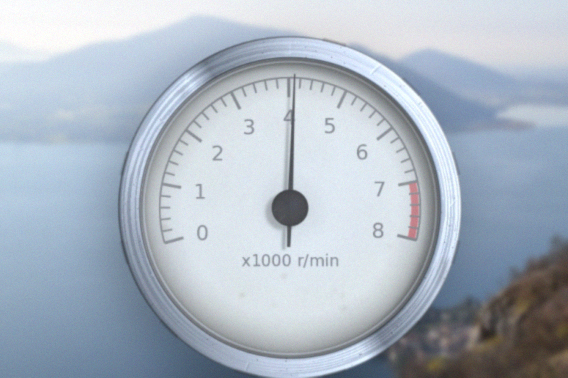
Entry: 4100 rpm
